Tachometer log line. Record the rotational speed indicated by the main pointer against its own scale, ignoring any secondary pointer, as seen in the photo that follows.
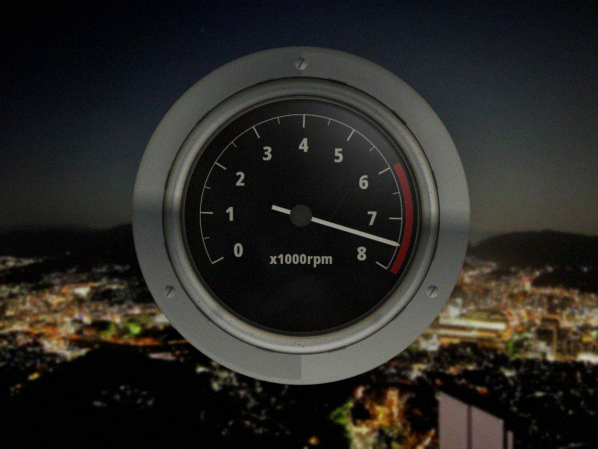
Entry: 7500 rpm
